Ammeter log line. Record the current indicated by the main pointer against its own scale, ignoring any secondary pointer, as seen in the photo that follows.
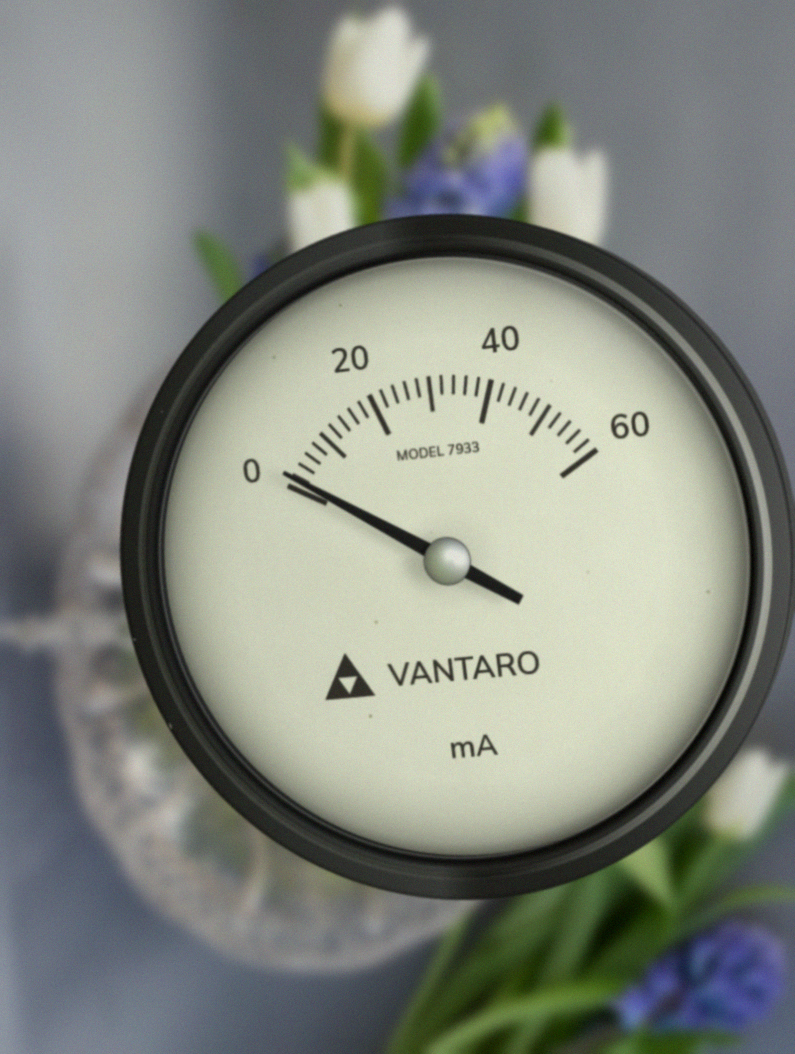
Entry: 2 mA
